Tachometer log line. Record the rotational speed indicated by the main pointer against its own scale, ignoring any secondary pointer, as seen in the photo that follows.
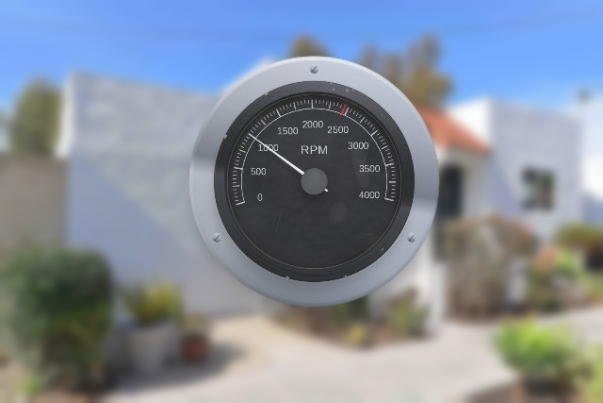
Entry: 1000 rpm
